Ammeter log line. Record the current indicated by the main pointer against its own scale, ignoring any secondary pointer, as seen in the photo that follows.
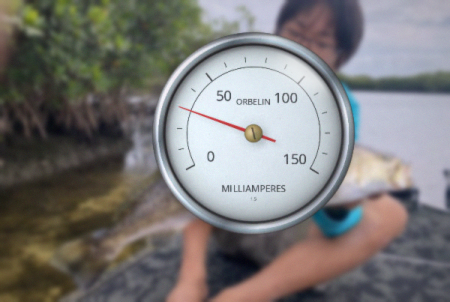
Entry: 30 mA
